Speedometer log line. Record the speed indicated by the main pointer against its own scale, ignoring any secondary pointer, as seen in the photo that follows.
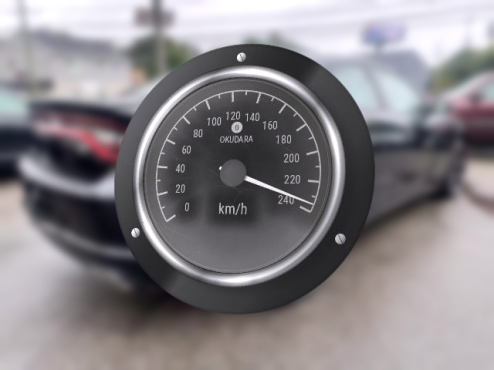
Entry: 235 km/h
